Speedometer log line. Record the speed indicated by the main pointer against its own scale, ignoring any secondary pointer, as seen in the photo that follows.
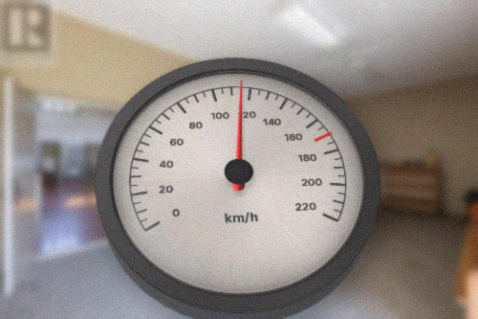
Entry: 115 km/h
